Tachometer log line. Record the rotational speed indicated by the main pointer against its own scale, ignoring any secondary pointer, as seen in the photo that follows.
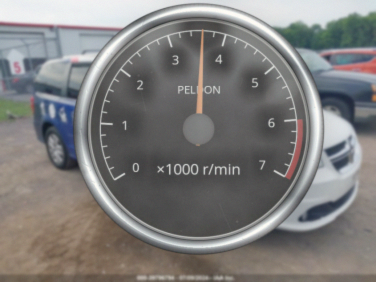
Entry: 3600 rpm
